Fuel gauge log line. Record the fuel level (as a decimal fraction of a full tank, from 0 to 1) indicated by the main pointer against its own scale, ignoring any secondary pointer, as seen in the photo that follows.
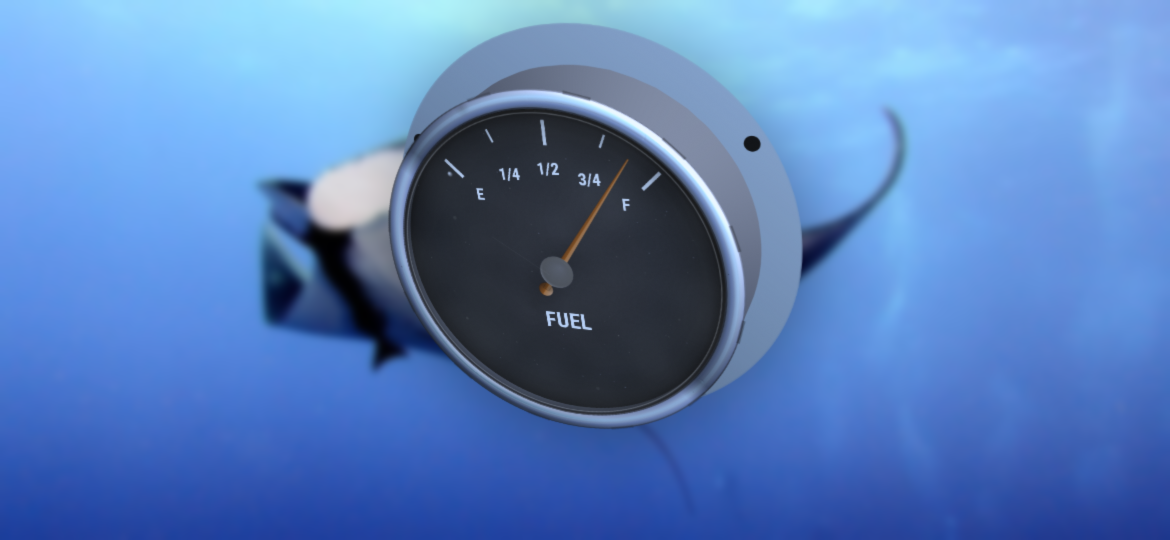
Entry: 0.875
